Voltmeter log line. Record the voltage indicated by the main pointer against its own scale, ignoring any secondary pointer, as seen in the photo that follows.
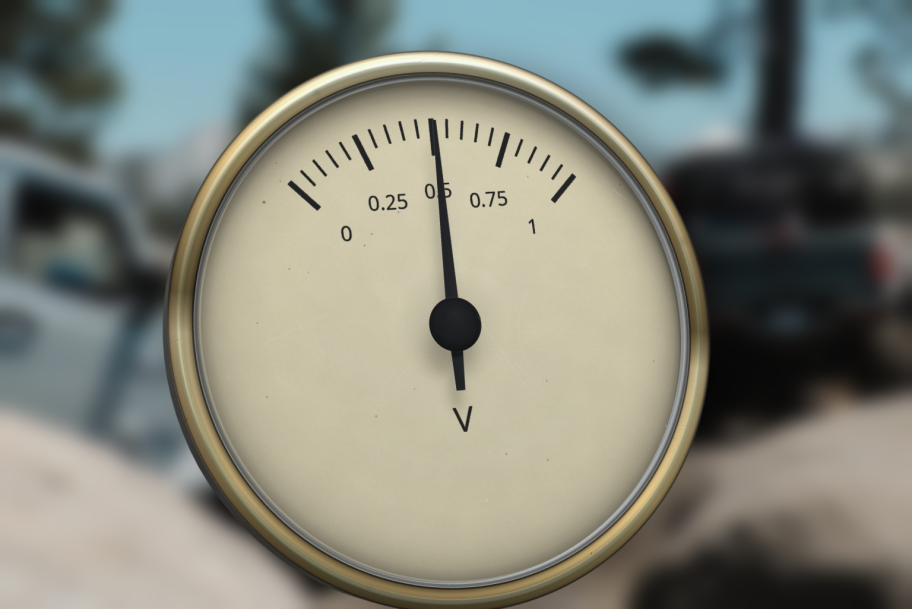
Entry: 0.5 V
